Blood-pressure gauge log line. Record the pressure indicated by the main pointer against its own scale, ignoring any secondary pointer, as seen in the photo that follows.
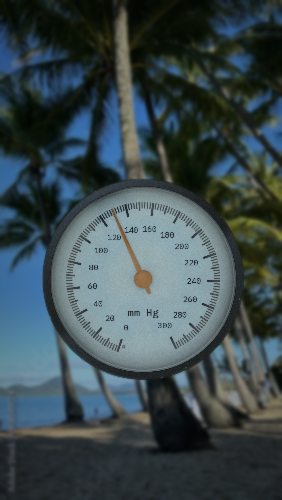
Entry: 130 mmHg
